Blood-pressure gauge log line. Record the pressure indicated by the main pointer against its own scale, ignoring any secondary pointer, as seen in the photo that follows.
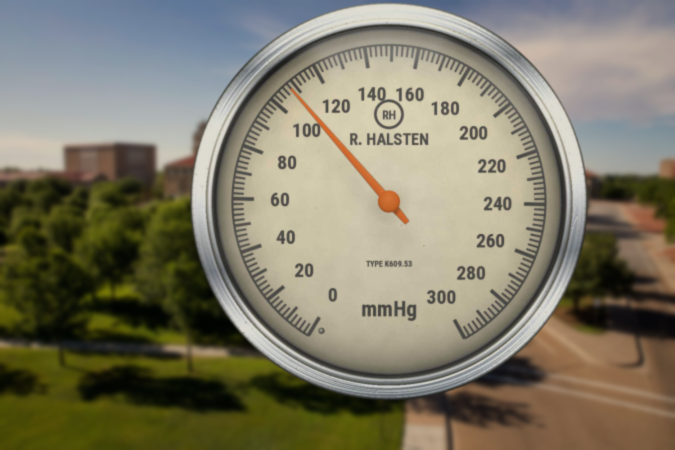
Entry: 108 mmHg
